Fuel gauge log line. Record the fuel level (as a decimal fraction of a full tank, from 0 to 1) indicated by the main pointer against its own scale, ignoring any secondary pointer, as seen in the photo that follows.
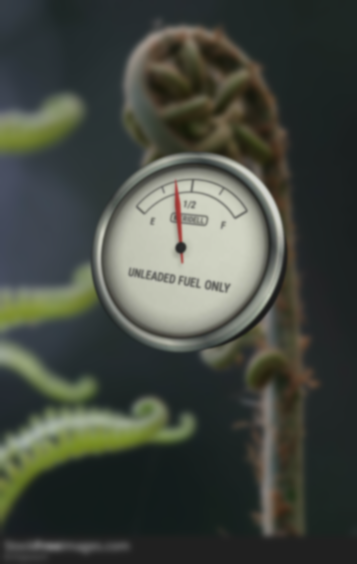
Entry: 0.375
